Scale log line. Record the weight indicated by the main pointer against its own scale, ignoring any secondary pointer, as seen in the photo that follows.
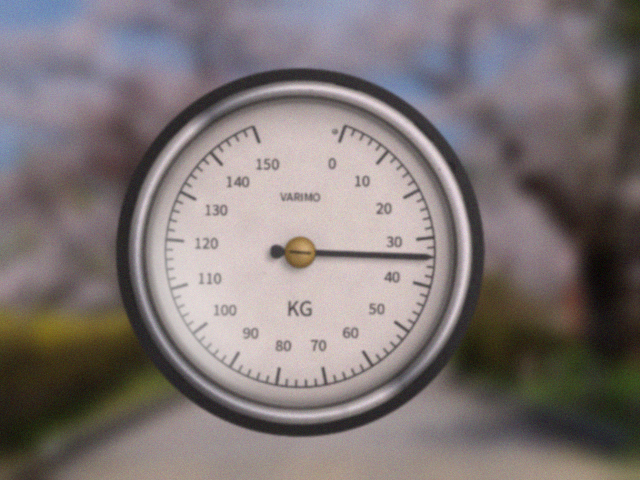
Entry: 34 kg
